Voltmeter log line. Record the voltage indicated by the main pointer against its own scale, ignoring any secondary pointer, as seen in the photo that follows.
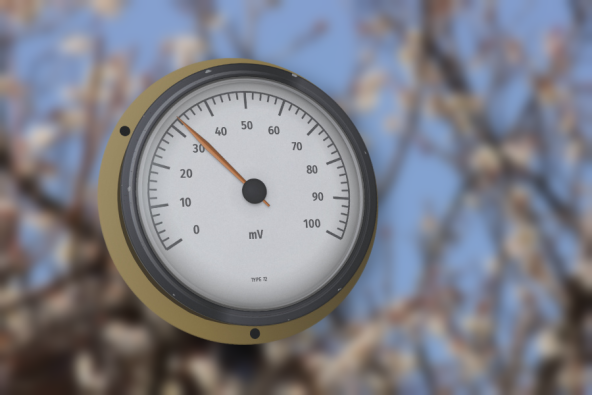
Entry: 32 mV
